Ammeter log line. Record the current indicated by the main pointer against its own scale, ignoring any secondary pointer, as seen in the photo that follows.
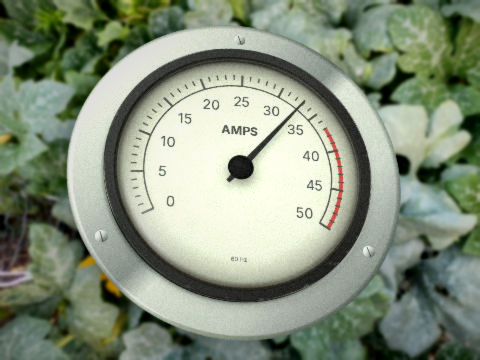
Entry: 33 A
